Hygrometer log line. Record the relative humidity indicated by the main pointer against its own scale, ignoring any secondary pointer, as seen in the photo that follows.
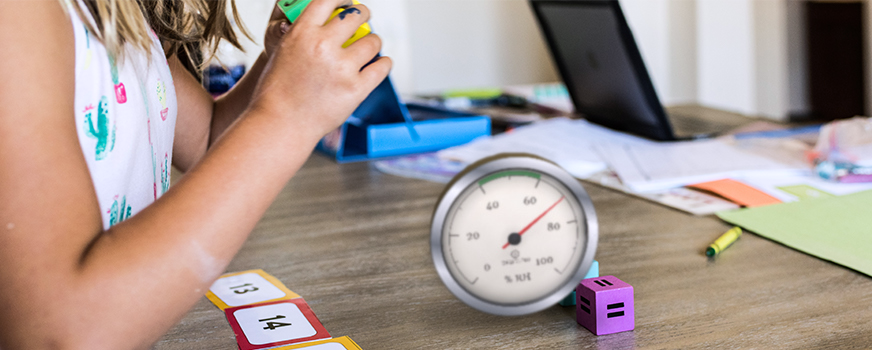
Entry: 70 %
